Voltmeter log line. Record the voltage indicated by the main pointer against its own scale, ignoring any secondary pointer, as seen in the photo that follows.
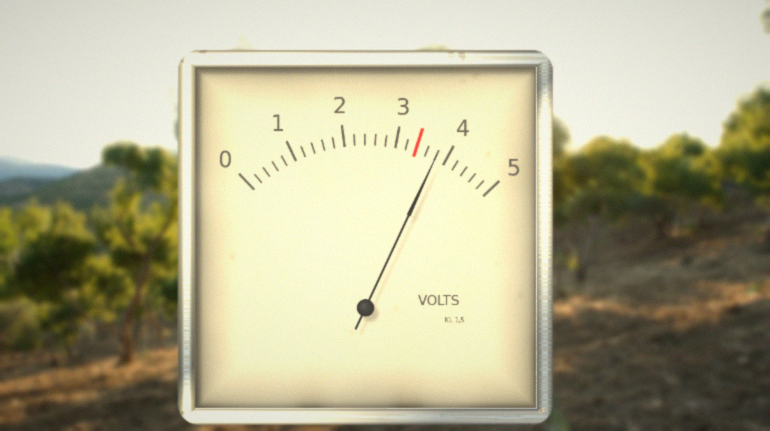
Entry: 3.8 V
